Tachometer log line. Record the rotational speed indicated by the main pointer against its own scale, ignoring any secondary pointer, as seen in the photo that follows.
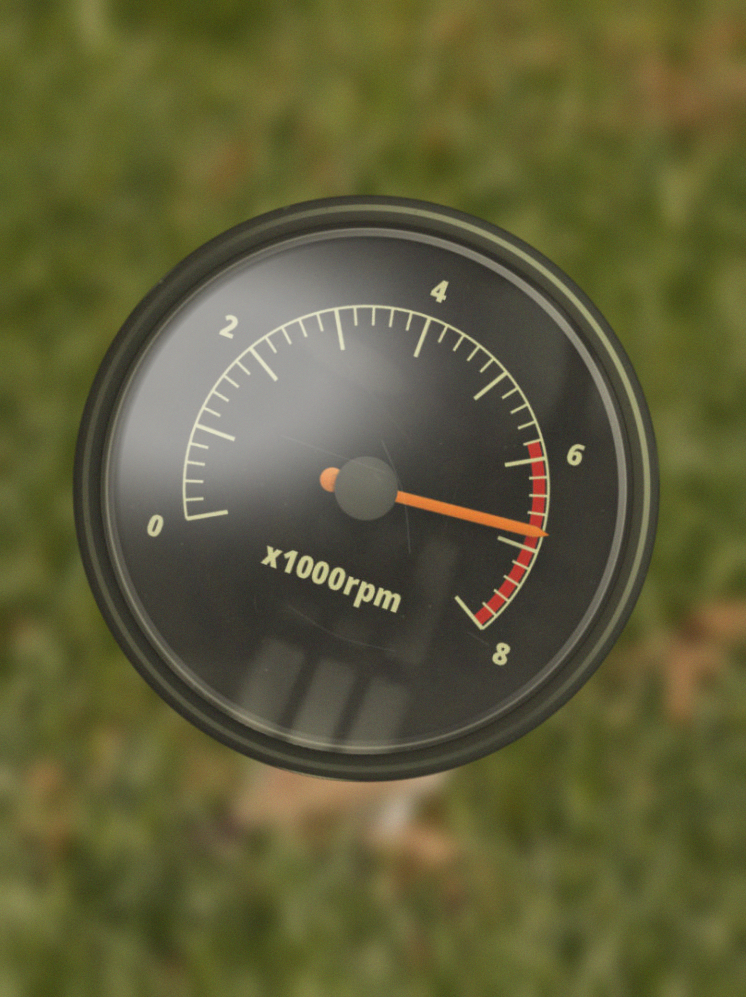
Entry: 6800 rpm
